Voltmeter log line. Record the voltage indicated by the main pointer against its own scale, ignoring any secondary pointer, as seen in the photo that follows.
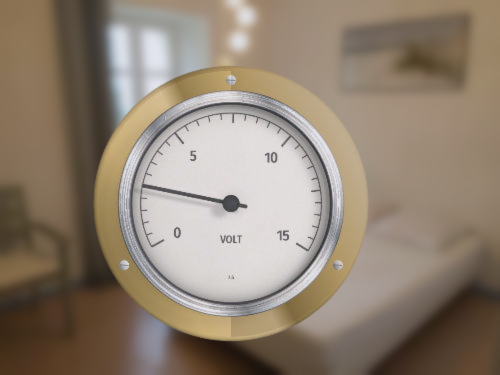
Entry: 2.5 V
